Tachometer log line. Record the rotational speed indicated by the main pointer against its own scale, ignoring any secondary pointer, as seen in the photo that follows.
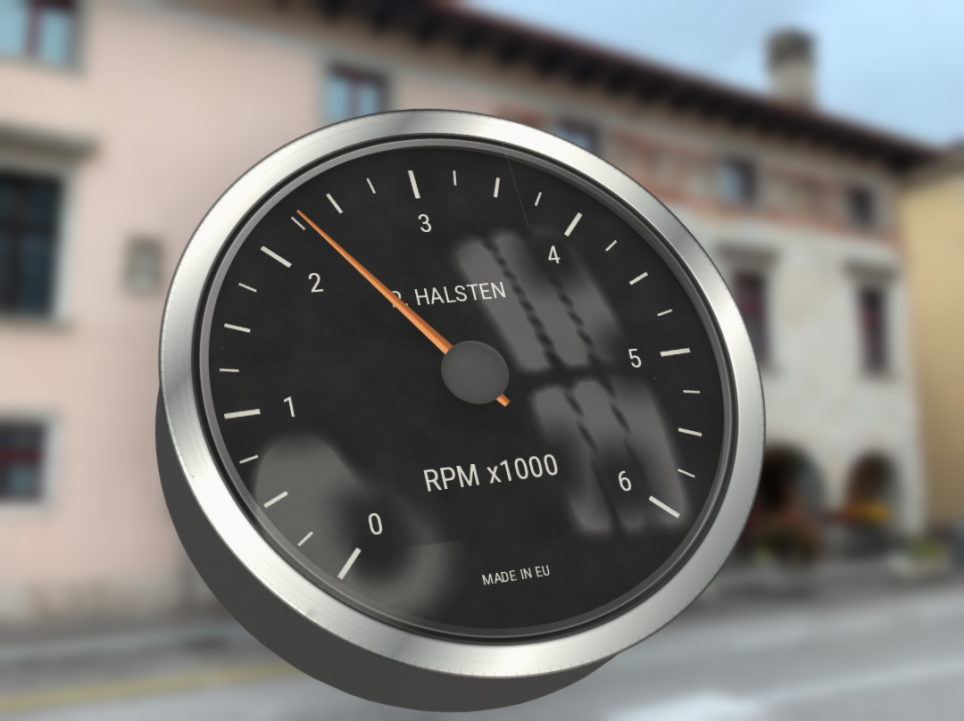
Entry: 2250 rpm
